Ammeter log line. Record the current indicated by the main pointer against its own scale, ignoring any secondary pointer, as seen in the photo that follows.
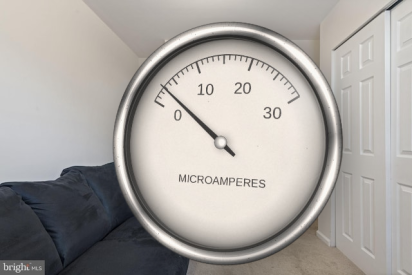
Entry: 3 µA
